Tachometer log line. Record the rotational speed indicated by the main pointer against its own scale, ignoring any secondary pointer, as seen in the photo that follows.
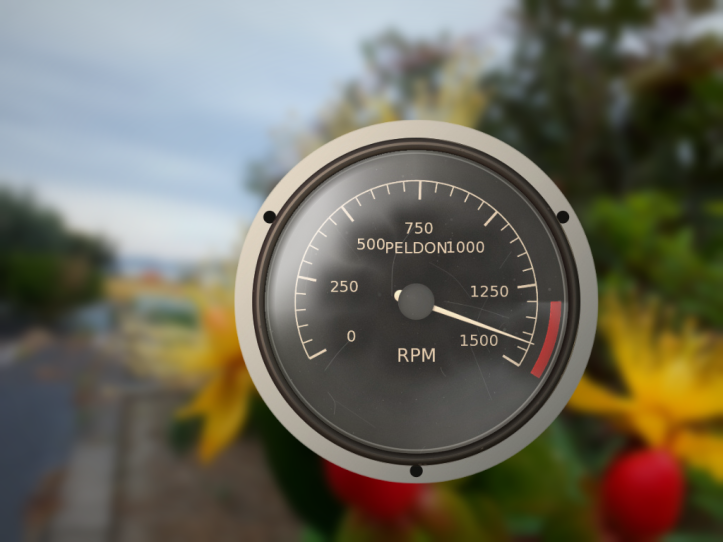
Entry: 1425 rpm
